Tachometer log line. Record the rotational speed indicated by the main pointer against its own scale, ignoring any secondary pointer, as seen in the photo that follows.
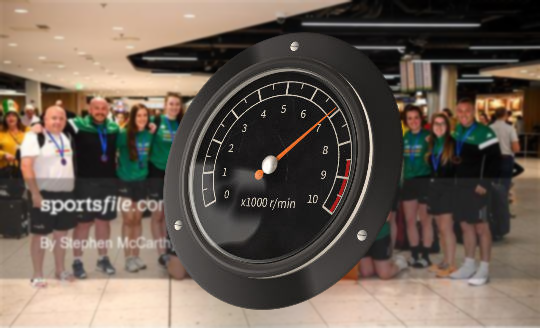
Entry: 7000 rpm
